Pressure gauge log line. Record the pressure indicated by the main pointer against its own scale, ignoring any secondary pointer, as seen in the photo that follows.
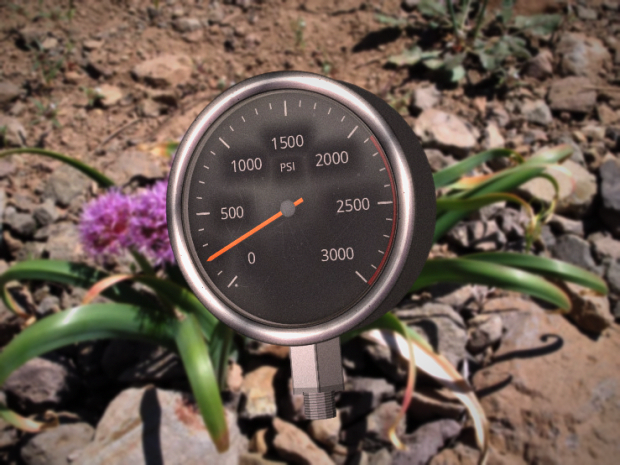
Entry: 200 psi
